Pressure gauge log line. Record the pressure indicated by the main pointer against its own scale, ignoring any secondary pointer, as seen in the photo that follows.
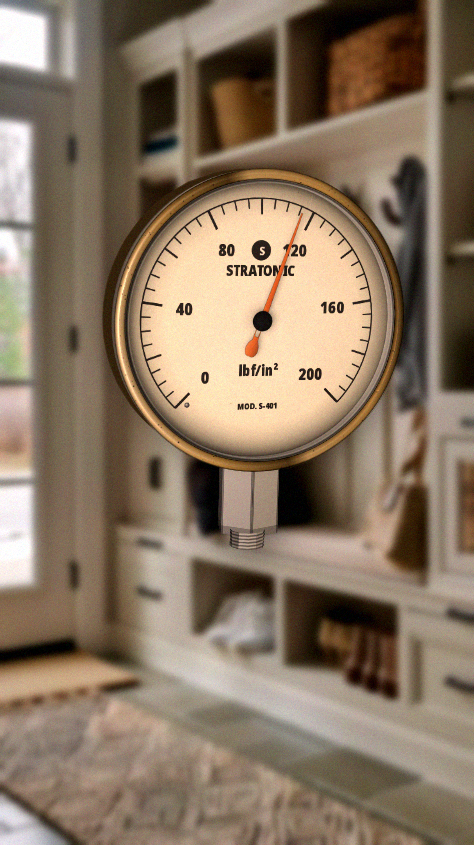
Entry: 115 psi
